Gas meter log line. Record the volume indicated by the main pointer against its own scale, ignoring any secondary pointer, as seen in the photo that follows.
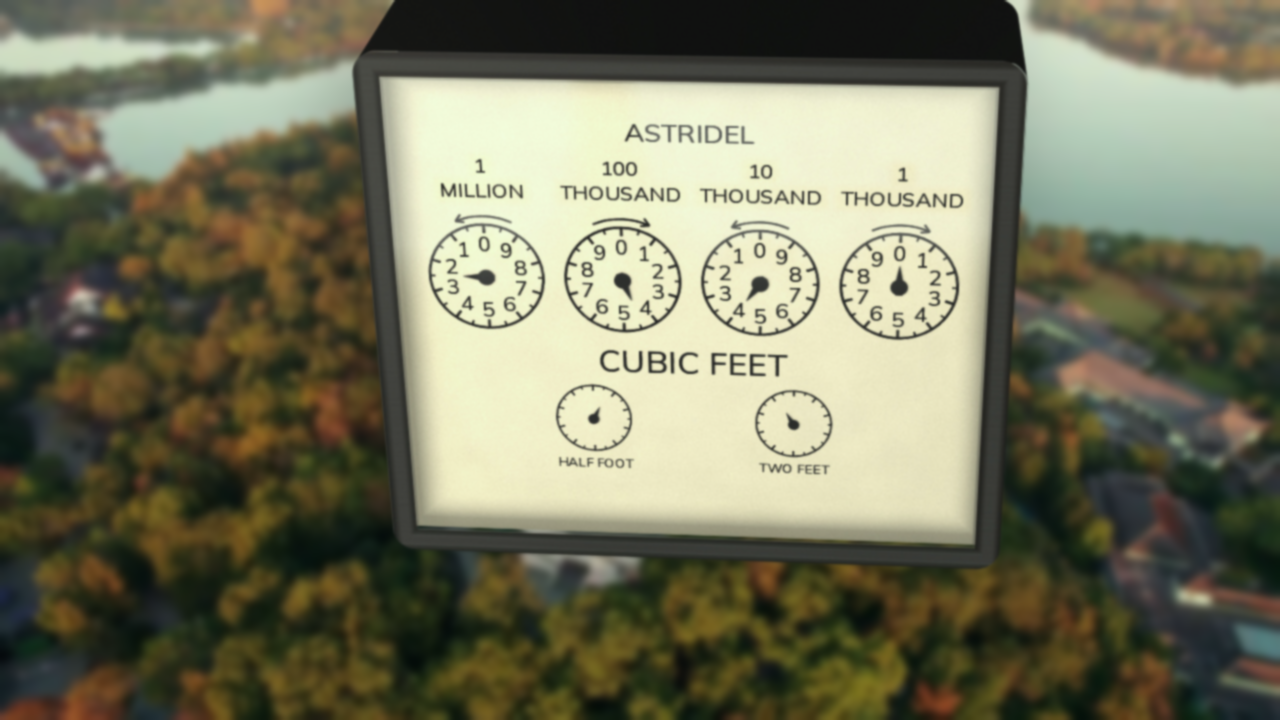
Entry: 244000 ft³
